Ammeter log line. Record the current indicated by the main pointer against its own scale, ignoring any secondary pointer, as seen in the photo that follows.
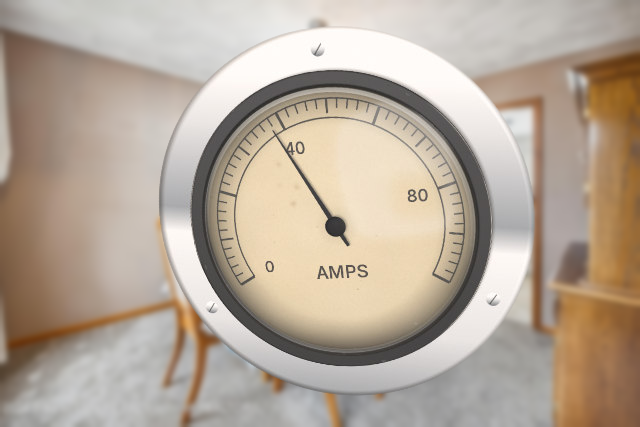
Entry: 38 A
